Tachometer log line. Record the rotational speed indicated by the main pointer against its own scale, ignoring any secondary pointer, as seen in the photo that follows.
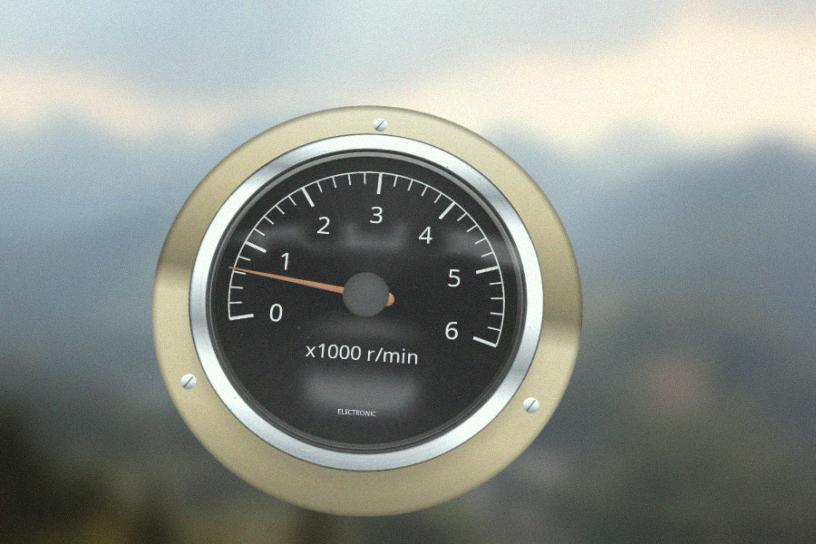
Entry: 600 rpm
